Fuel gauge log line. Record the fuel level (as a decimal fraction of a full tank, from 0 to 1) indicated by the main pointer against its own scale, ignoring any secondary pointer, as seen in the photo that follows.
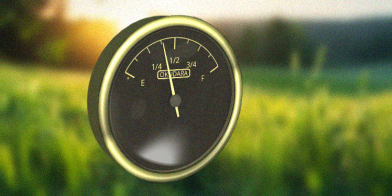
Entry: 0.375
